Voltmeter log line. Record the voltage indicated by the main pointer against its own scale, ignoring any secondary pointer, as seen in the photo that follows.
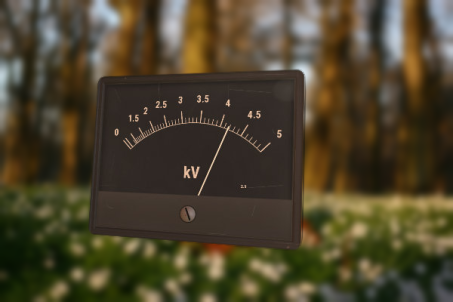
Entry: 4.2 kV
